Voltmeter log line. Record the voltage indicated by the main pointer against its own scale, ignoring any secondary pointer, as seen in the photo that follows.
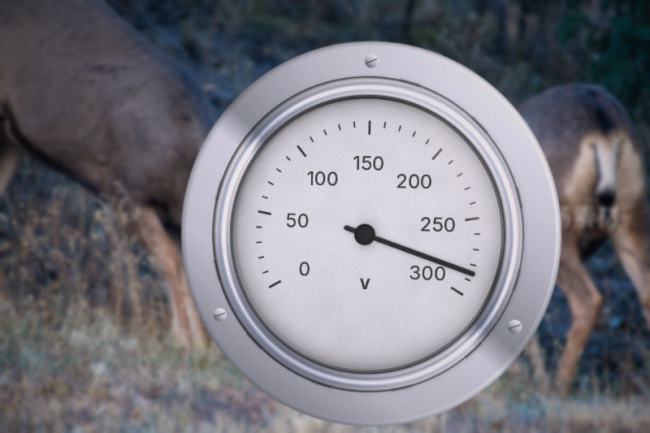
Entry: 285 V
